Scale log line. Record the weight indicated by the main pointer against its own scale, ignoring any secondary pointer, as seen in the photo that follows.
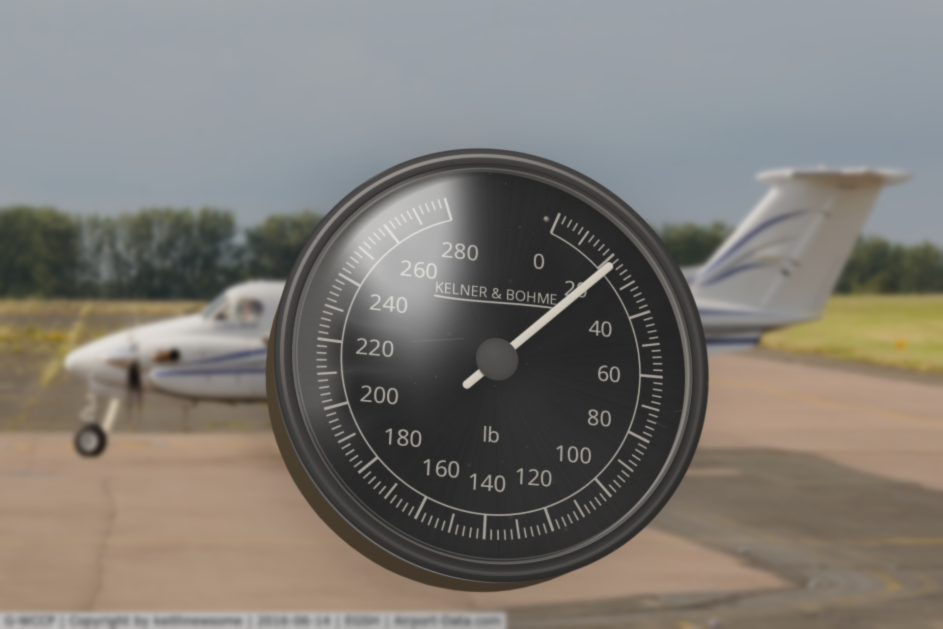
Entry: 22 lb
